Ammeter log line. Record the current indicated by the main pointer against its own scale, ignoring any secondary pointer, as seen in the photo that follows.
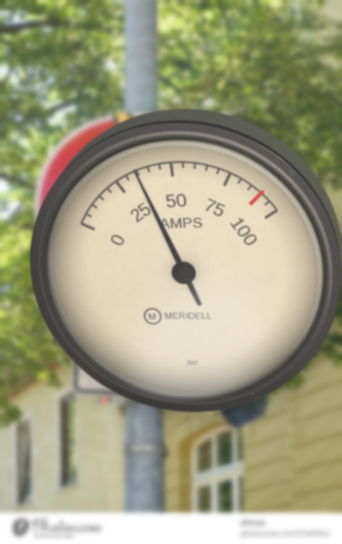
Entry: 35 A
